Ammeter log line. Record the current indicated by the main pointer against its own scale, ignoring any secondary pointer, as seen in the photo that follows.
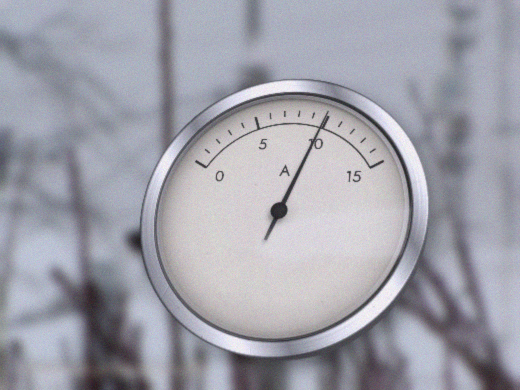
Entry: 10 A
